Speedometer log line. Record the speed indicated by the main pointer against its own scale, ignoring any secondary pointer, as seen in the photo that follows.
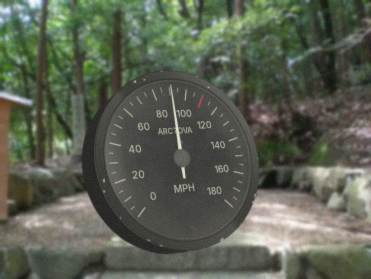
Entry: 90 mph
